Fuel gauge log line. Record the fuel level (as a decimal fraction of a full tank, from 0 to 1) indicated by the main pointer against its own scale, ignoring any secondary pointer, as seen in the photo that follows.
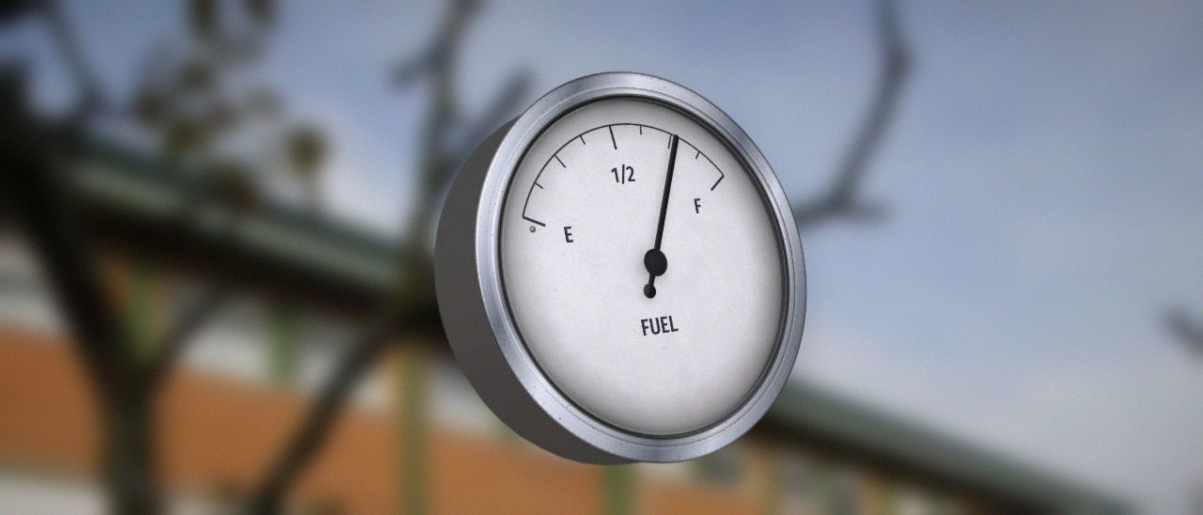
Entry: 0.75
